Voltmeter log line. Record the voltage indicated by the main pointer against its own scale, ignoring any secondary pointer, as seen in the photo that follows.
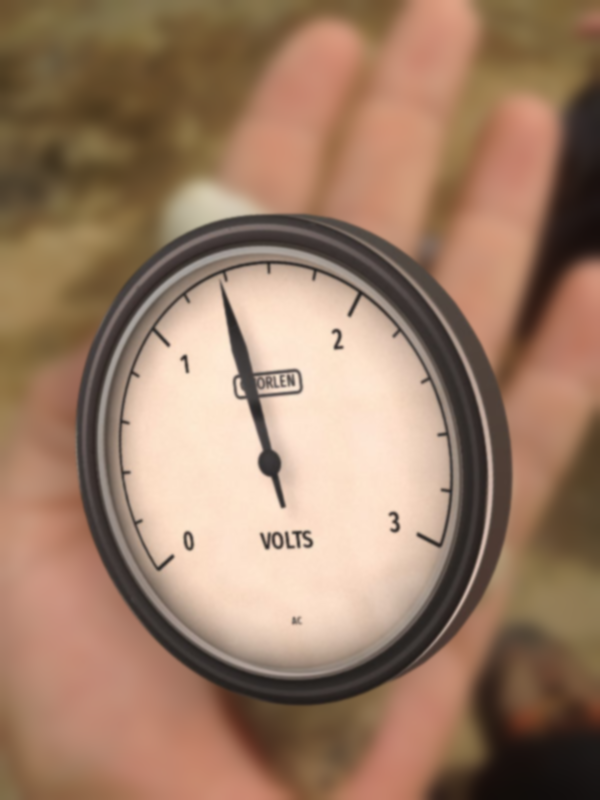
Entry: 1.4 V
